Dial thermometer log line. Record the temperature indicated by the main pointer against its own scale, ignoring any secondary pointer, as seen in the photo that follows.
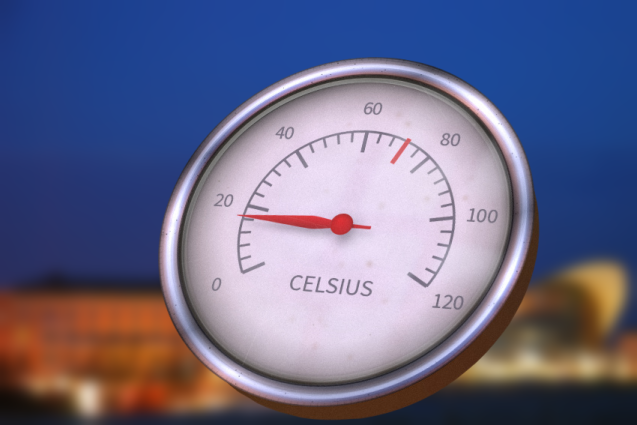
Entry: 16 °C
